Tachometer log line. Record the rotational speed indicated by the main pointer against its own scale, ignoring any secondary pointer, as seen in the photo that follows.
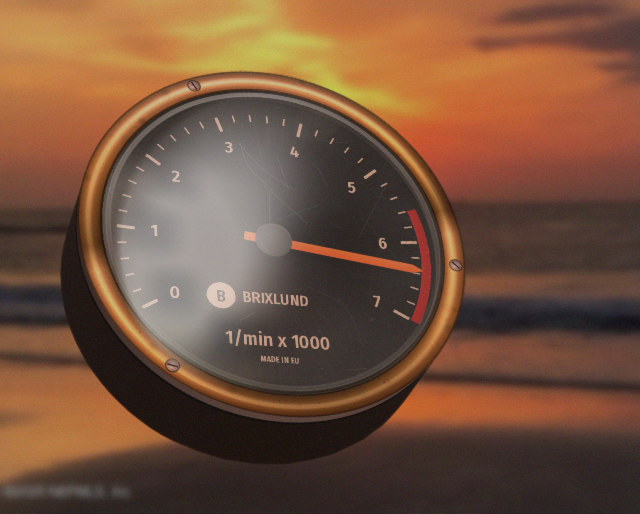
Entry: 6400 rpm
